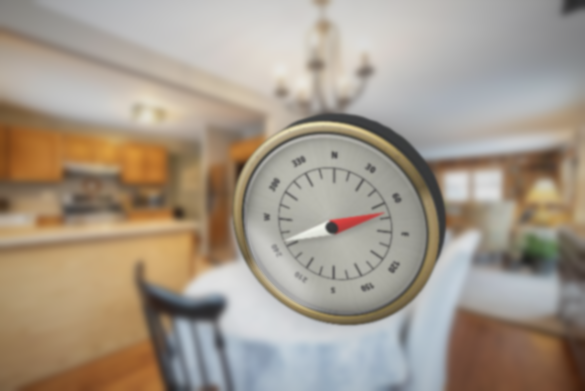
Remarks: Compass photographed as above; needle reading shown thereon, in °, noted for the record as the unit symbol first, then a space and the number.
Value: ° 67.5
